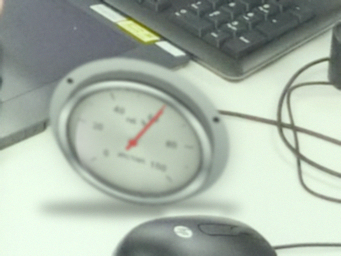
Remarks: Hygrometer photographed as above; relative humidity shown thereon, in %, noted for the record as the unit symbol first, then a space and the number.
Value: % 60
